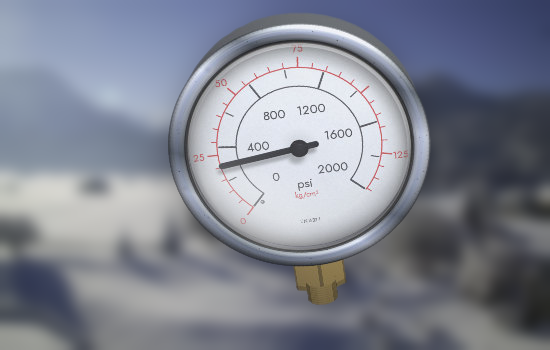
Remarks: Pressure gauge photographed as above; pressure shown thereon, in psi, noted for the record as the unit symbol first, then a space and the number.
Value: psi 300
